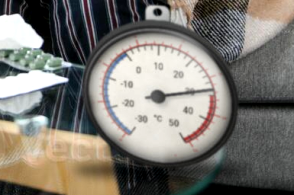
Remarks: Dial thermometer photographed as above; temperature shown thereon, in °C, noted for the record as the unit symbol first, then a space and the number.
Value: °C 30
